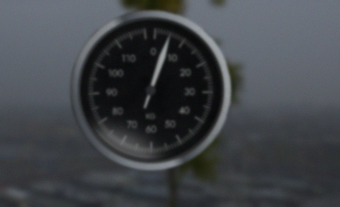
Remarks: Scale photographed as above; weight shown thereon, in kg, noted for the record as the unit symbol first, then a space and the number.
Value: kg 5
